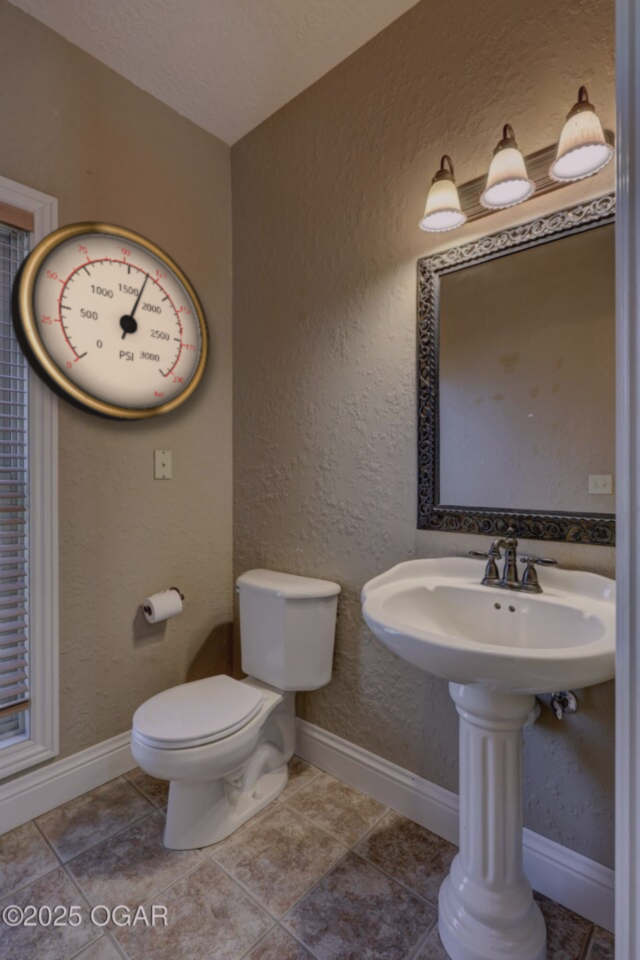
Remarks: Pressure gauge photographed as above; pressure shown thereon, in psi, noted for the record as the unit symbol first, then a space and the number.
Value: psi 1700
